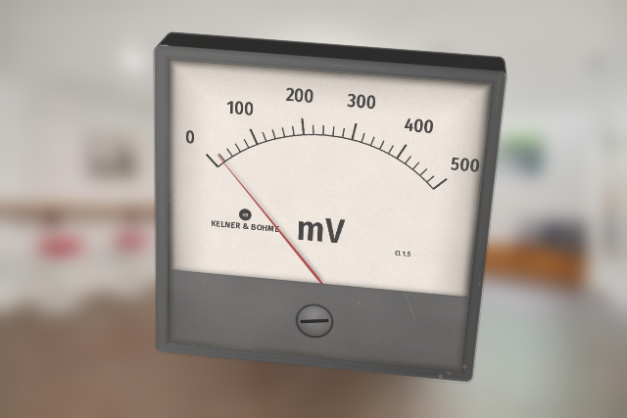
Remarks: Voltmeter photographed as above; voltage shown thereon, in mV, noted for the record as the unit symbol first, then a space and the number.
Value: mV 20
